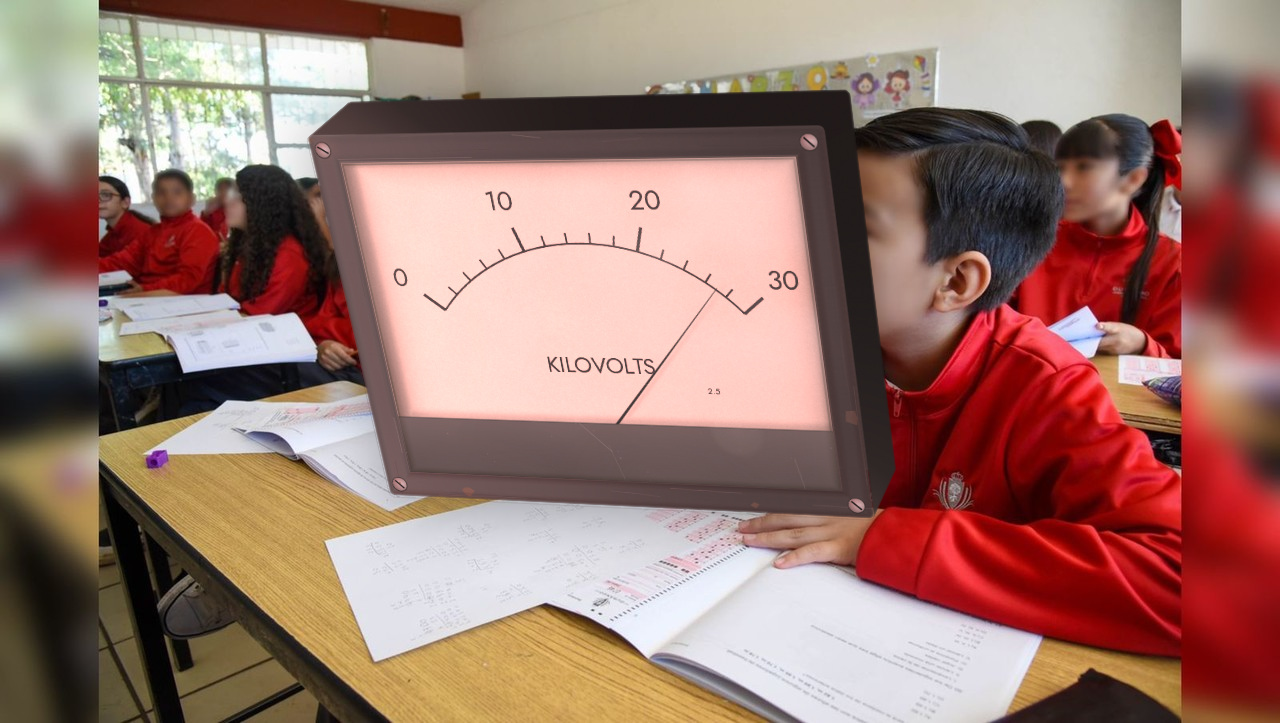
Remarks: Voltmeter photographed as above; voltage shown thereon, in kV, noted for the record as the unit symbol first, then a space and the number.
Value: kV 27
